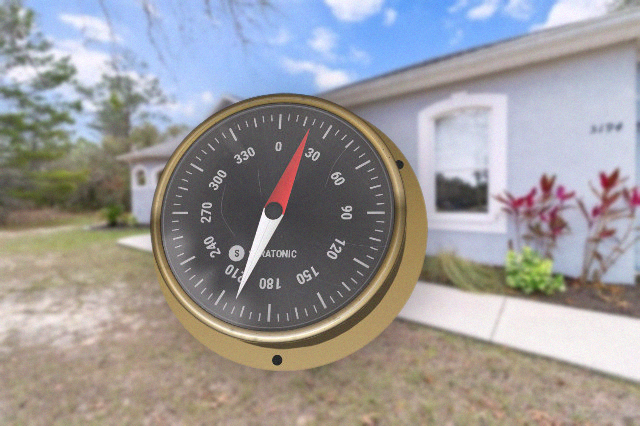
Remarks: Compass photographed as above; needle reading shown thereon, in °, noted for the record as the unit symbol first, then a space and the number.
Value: ° 20
